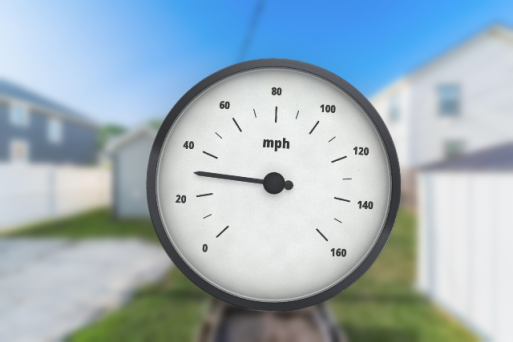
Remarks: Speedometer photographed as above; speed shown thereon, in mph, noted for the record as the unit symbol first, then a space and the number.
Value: mph 30
